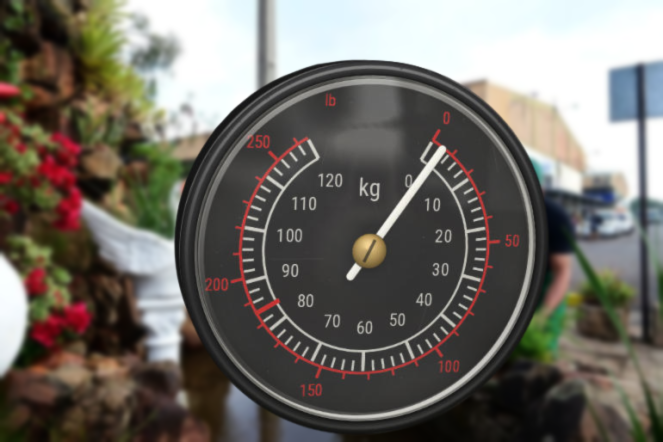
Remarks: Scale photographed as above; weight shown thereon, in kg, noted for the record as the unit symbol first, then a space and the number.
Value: kg 2
